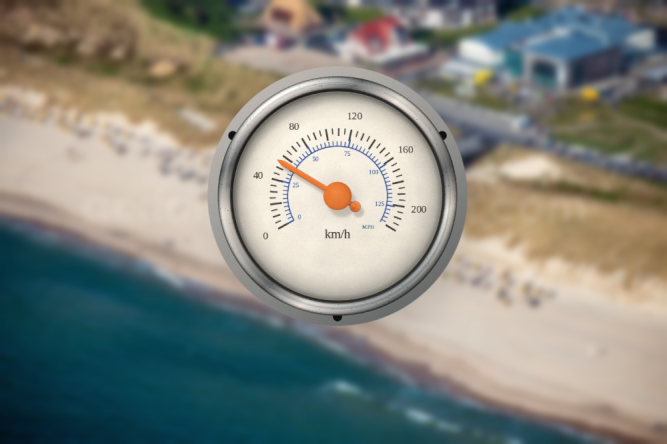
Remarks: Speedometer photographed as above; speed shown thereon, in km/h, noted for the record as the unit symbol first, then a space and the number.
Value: km/h 55
